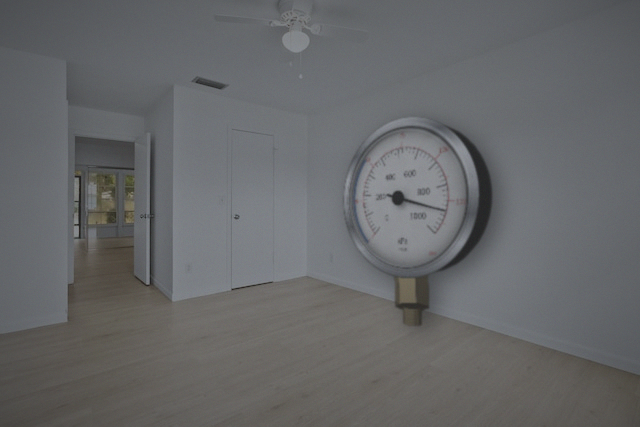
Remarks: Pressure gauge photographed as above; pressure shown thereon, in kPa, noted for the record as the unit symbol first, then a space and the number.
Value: kPa 900
